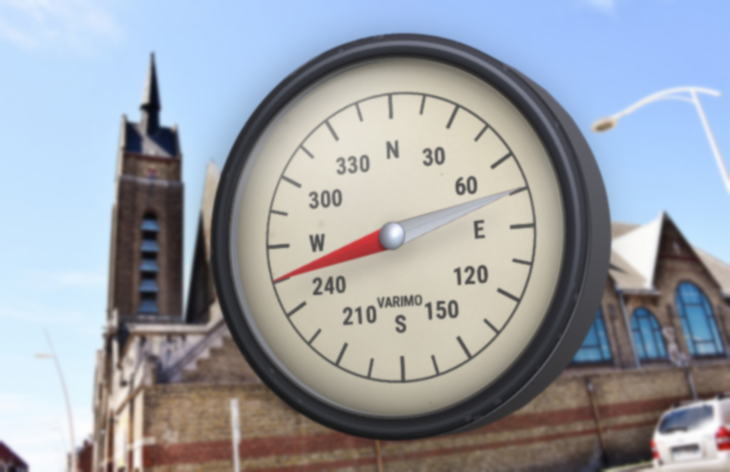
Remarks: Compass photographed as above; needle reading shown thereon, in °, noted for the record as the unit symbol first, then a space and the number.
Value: ° 255
